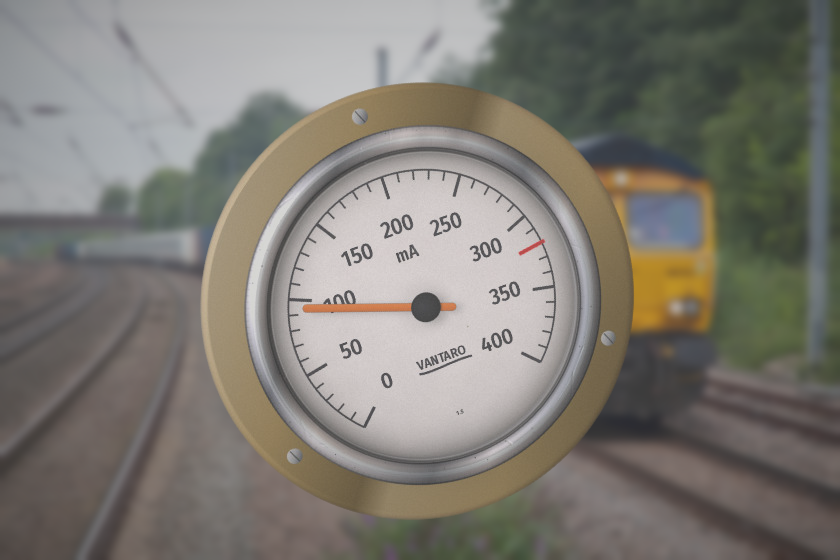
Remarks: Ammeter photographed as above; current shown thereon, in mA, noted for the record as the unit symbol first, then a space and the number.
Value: mA 95
